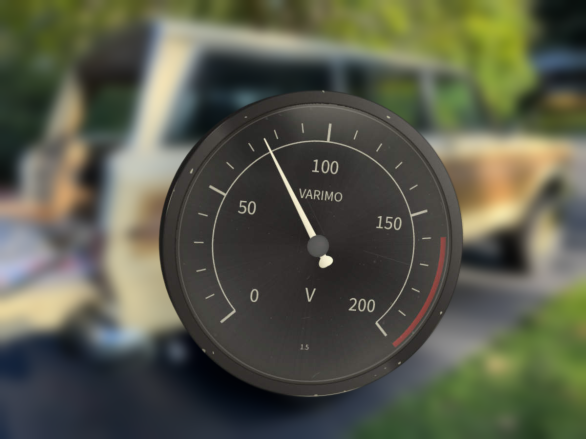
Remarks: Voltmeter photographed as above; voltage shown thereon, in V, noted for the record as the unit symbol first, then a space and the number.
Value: V 75
